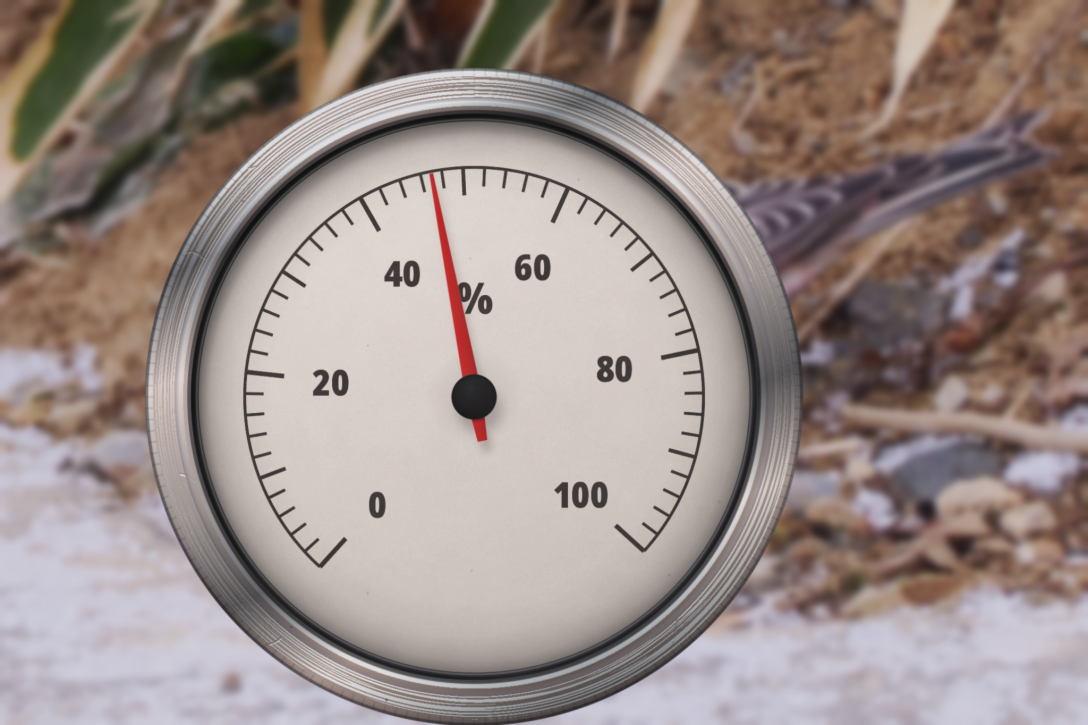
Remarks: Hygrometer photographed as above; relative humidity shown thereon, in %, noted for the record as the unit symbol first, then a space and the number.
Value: % 47
